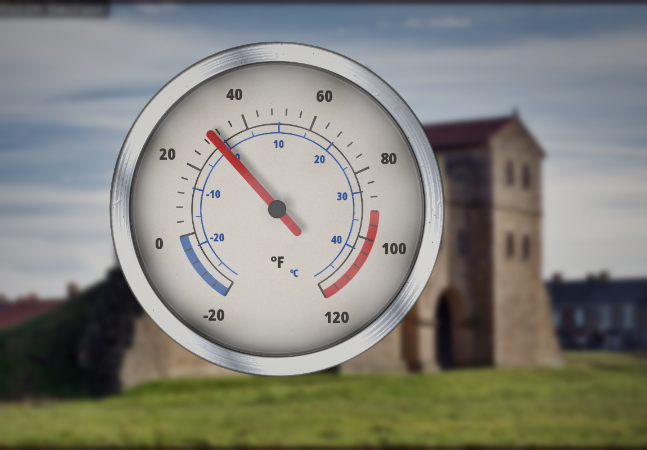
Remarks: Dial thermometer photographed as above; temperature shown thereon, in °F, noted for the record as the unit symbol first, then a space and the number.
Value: °F 30
